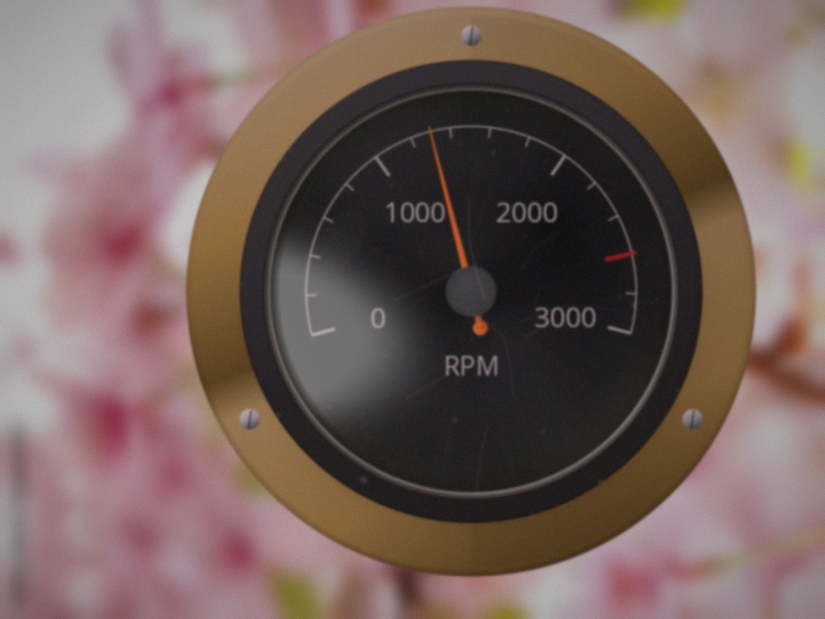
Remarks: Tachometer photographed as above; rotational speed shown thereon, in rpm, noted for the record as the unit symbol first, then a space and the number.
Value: rpm 1300
